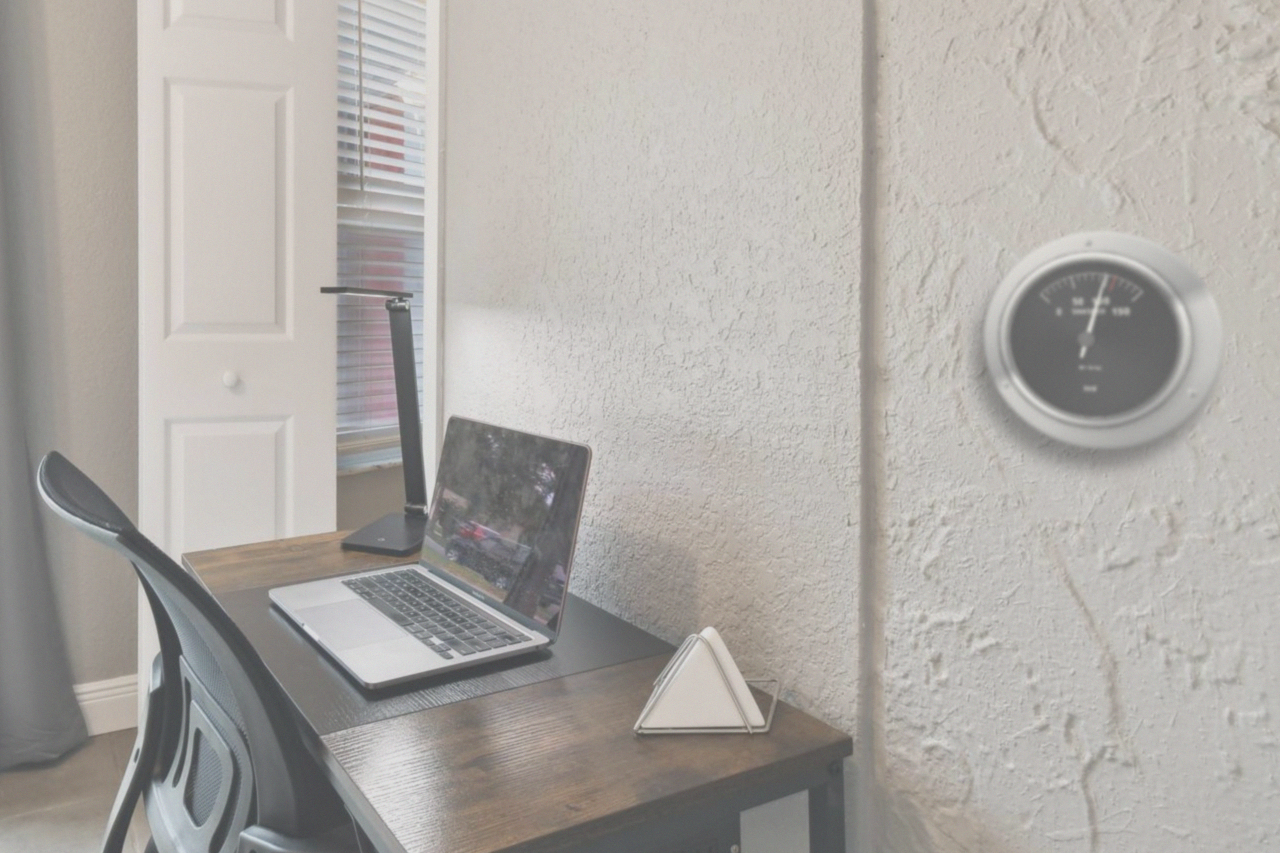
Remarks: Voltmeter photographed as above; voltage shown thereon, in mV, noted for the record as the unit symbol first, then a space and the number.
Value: mV 100
